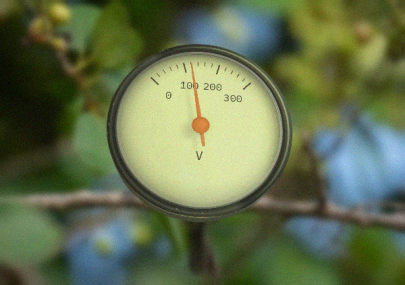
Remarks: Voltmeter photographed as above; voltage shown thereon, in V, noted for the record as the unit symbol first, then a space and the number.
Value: V 120
